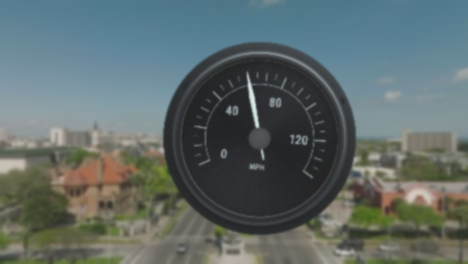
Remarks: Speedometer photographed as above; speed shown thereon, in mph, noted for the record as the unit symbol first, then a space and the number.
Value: mph 60
